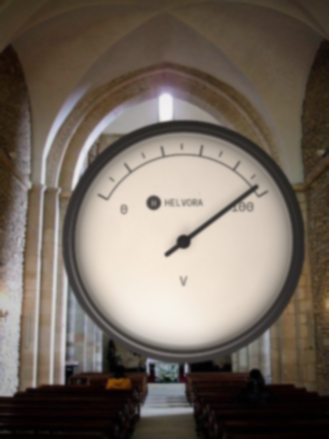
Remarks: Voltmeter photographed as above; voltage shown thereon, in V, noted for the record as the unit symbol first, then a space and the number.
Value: V 95
